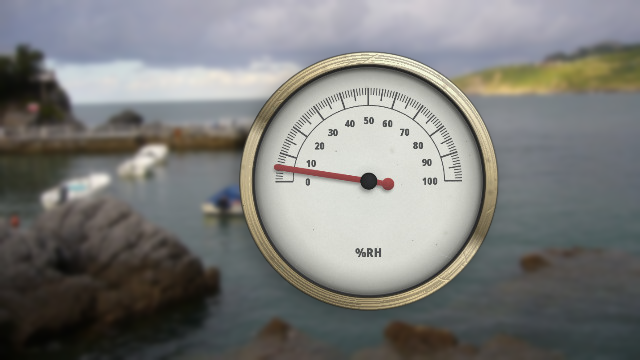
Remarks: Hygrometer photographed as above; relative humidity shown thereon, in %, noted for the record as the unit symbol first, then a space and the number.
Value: % 5
